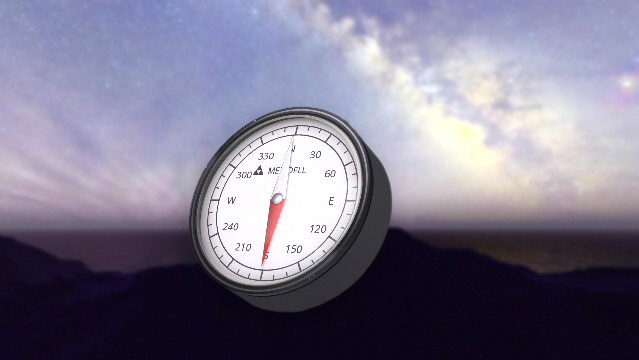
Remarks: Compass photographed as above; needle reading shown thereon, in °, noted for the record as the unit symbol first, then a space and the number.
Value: ° 180
